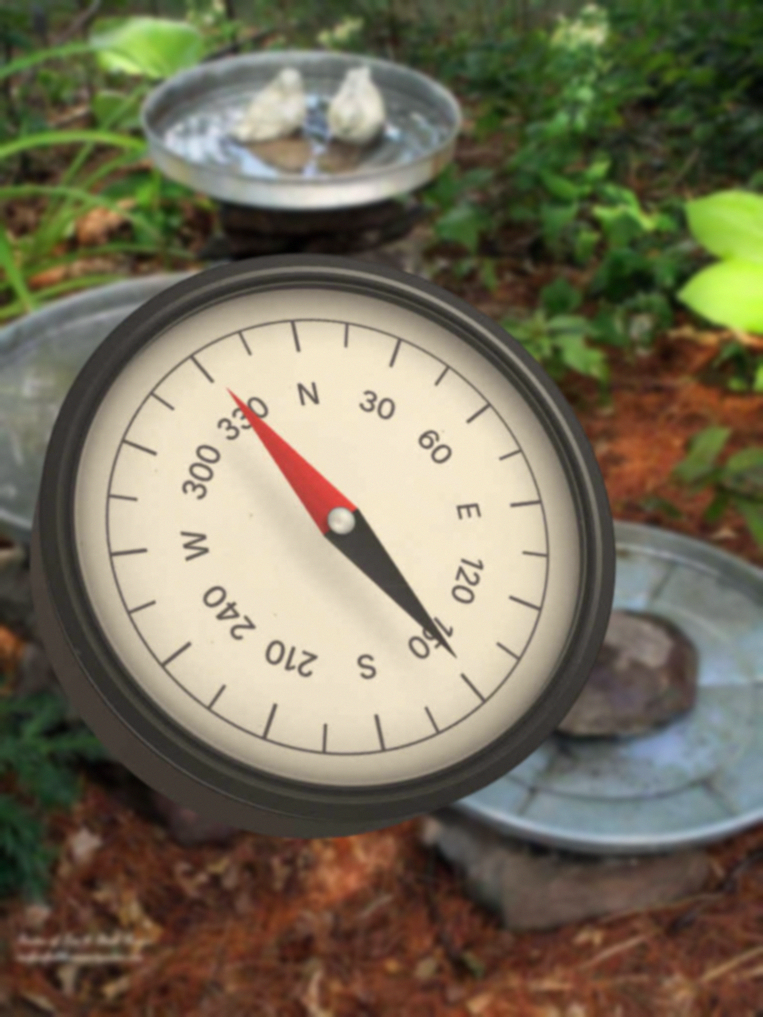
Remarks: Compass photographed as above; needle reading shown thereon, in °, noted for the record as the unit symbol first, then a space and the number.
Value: ° 330
